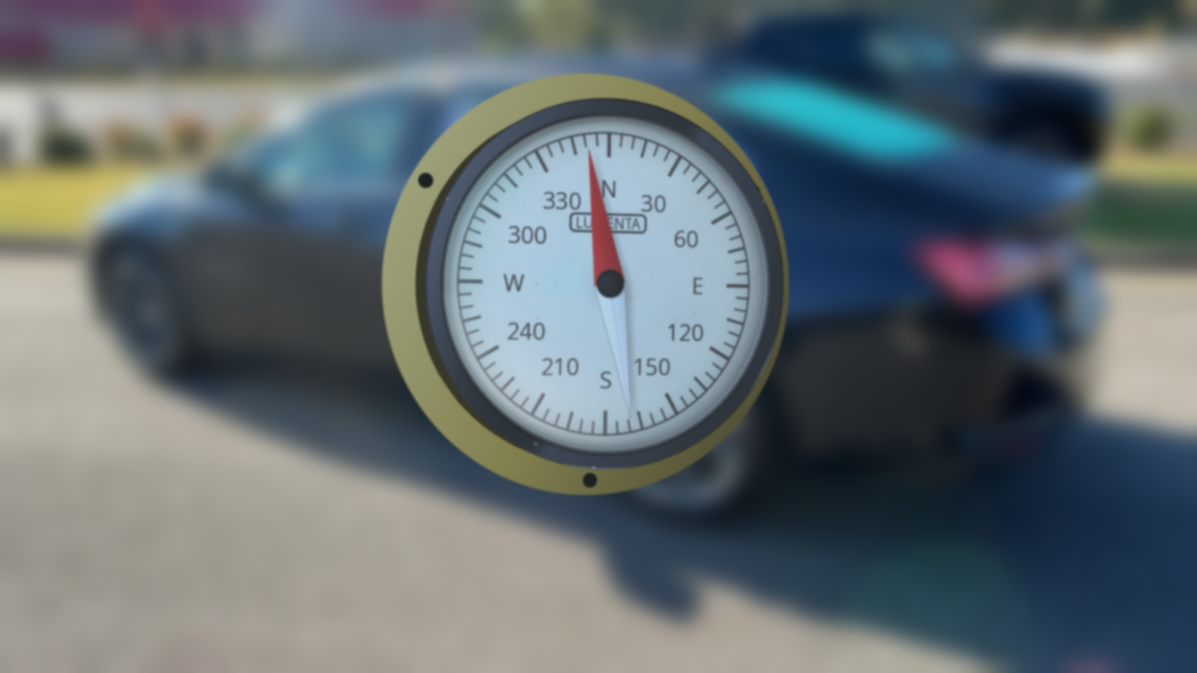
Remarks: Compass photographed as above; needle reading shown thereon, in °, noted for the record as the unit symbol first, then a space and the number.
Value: ° 350
